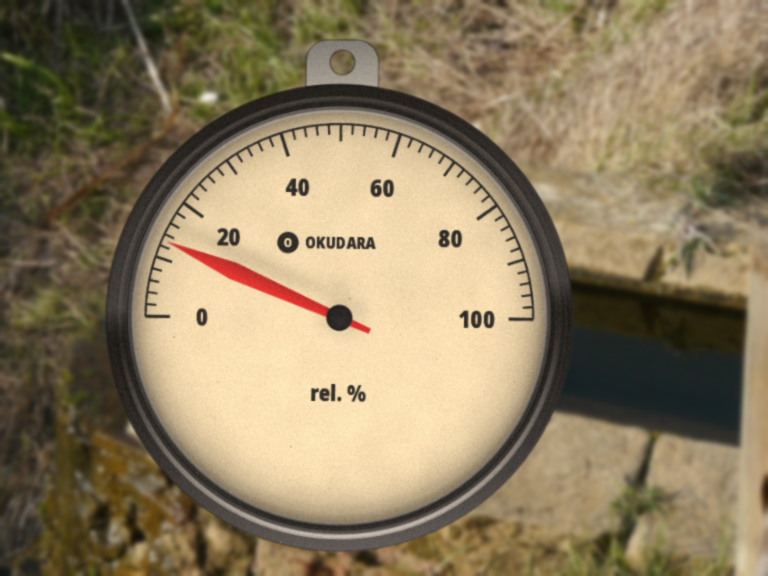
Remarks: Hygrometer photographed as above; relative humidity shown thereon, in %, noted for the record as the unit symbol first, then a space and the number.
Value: % 13
